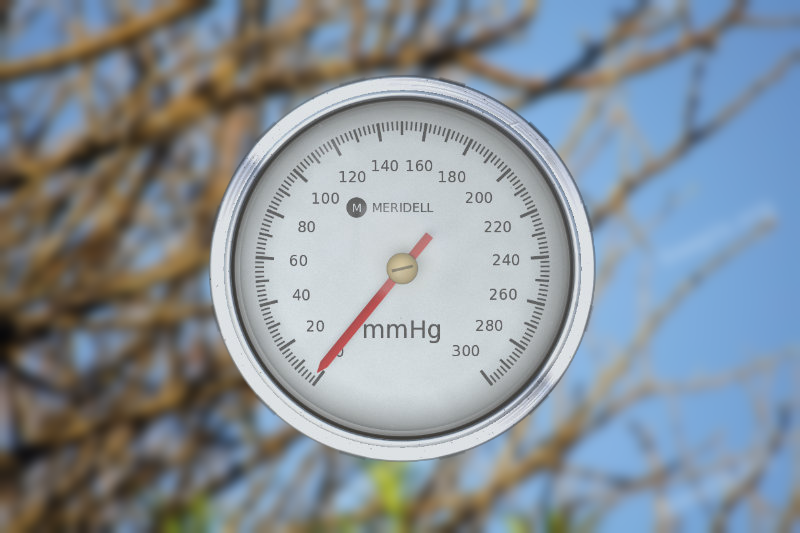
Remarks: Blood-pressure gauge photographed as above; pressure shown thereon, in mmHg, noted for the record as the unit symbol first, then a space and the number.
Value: mmHg 2
